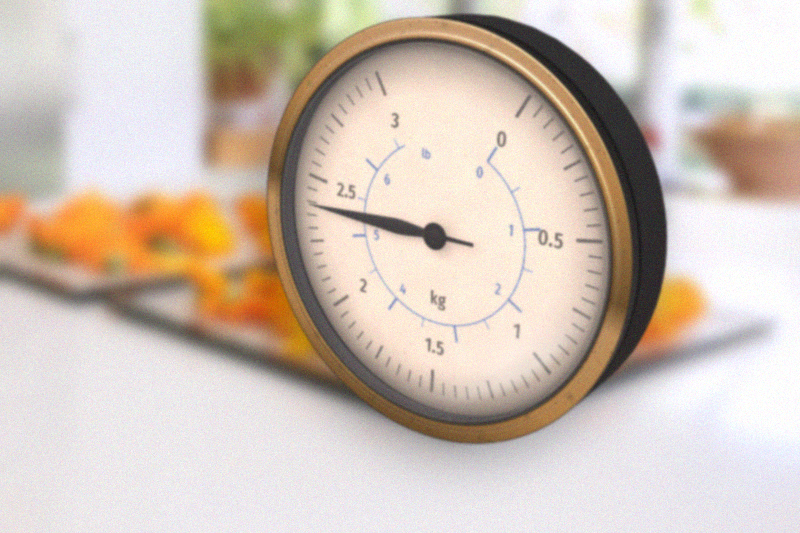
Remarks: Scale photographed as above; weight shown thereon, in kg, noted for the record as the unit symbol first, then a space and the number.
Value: kg 2.4
